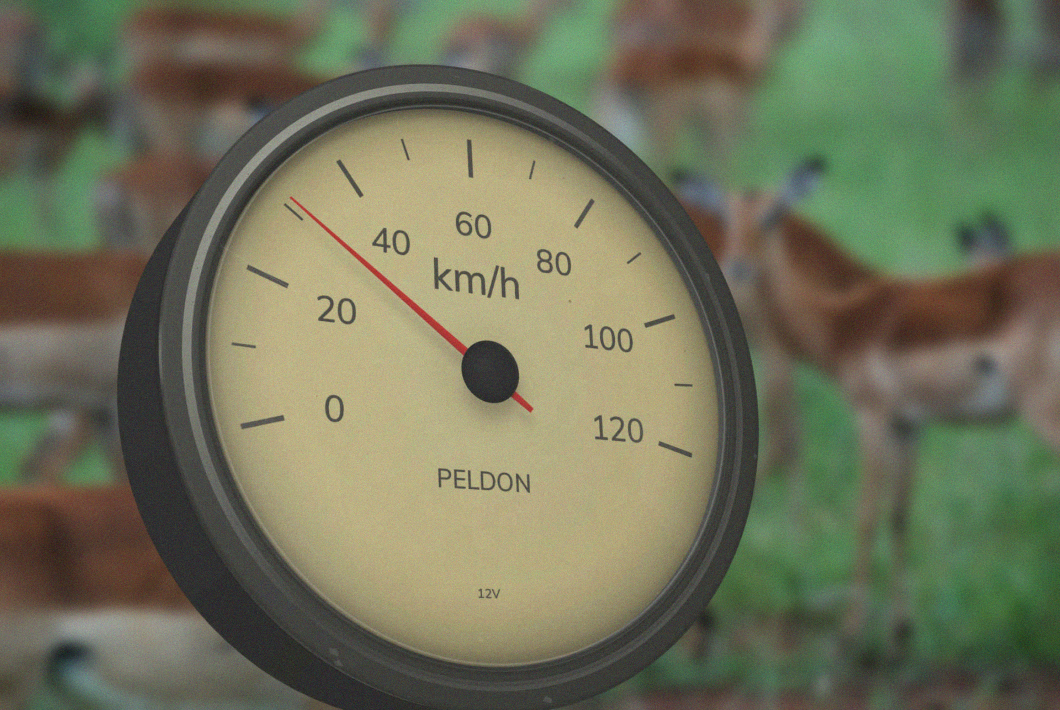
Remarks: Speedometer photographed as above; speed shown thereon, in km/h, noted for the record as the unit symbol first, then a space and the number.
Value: km/h 30
